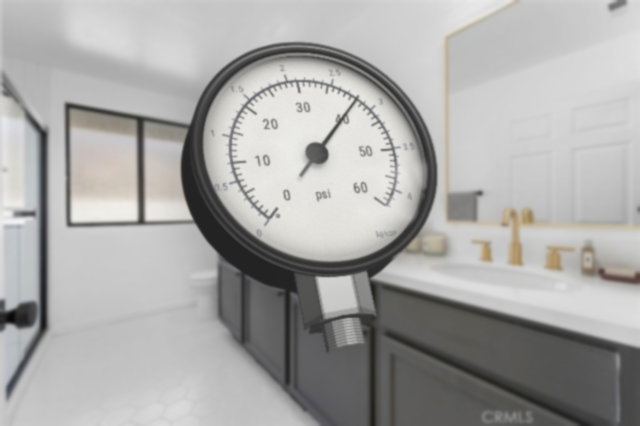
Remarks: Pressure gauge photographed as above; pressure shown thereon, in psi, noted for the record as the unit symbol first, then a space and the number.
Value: psi 40
